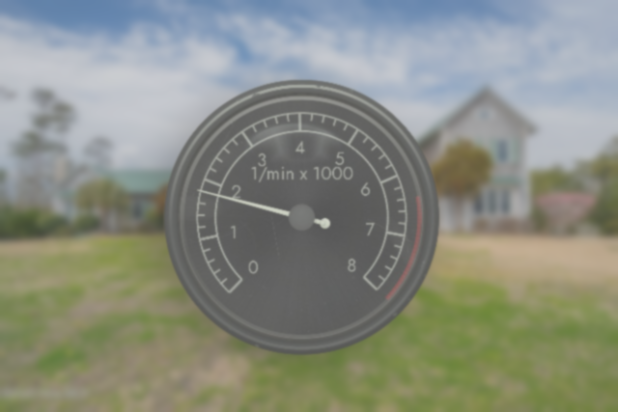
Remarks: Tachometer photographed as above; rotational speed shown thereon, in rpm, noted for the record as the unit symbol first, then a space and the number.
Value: rpm 1800
